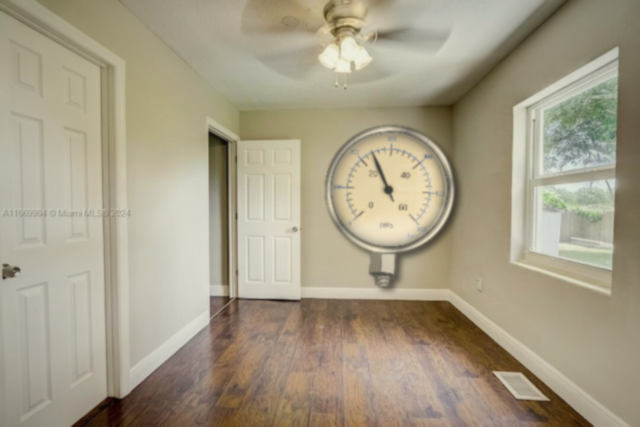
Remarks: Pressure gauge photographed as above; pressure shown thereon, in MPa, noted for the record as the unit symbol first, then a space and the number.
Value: MPa 24
